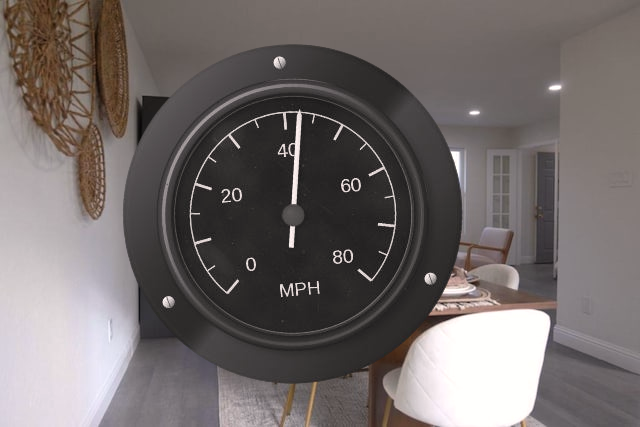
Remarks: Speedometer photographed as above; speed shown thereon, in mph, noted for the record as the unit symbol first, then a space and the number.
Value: mph 42.5
